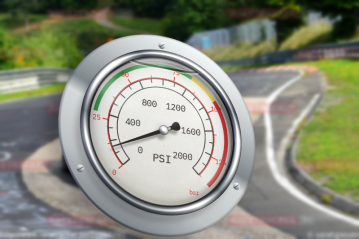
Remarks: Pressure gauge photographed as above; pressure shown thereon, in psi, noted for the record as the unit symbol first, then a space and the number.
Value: psi 150
